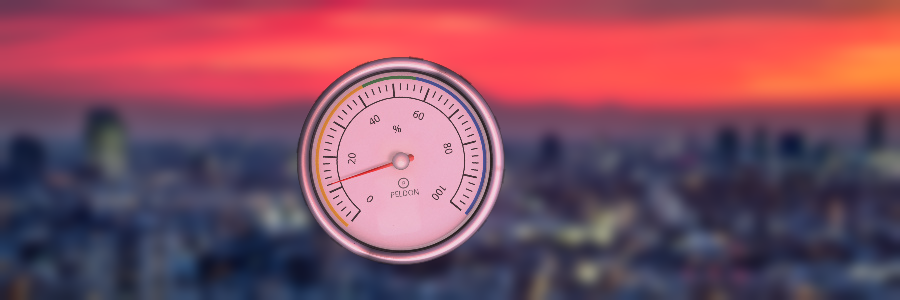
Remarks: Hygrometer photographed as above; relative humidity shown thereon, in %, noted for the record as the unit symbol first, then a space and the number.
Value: % 12
